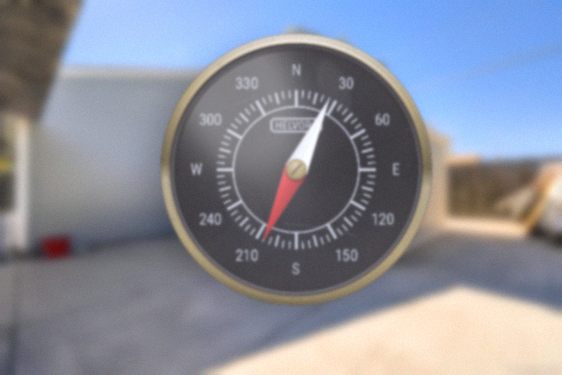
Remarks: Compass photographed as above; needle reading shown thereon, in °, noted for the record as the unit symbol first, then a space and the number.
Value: ° 205
